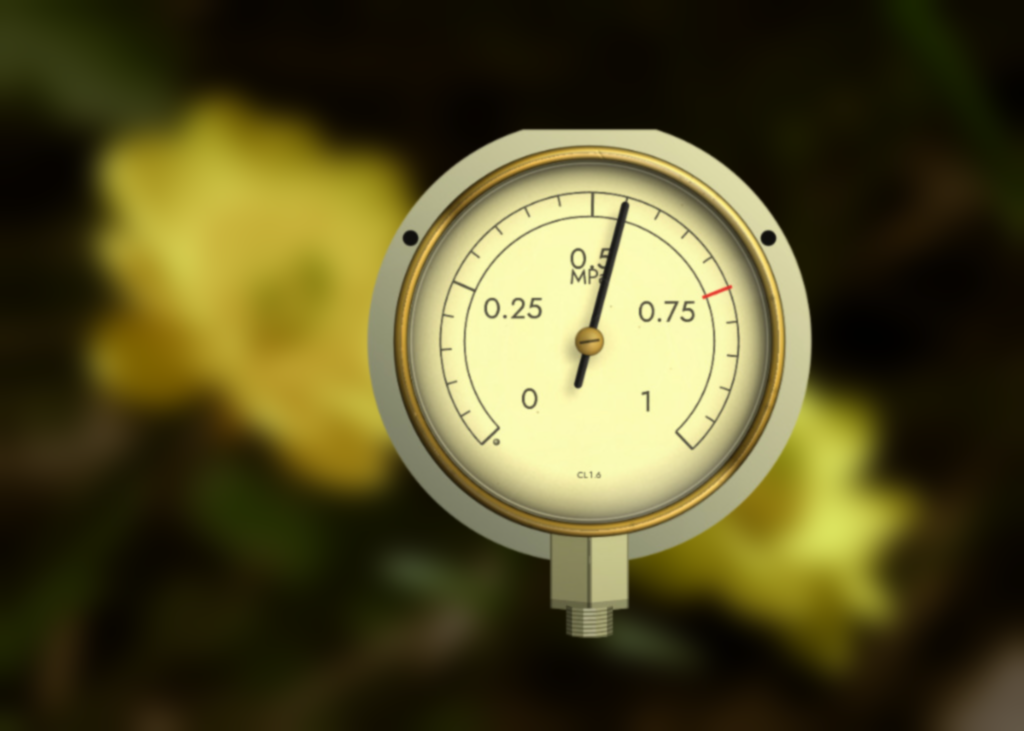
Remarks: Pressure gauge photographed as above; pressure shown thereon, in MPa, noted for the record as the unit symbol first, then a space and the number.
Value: MPa 0.55
